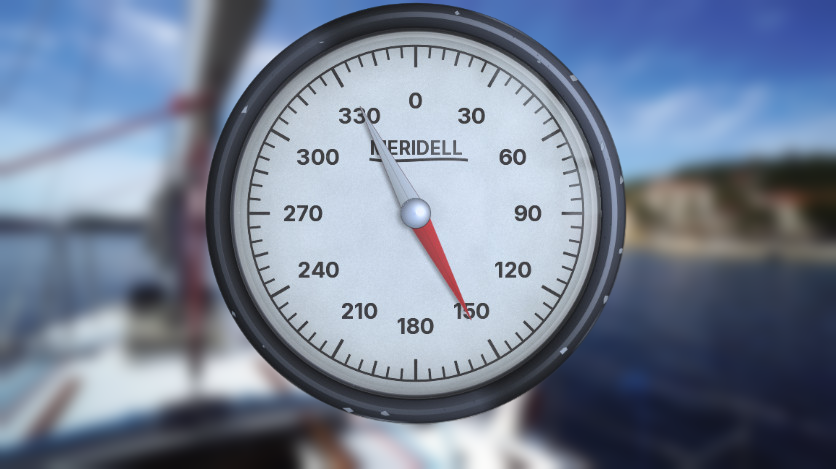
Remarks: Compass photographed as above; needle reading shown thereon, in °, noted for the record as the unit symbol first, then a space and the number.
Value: ° 152.5
